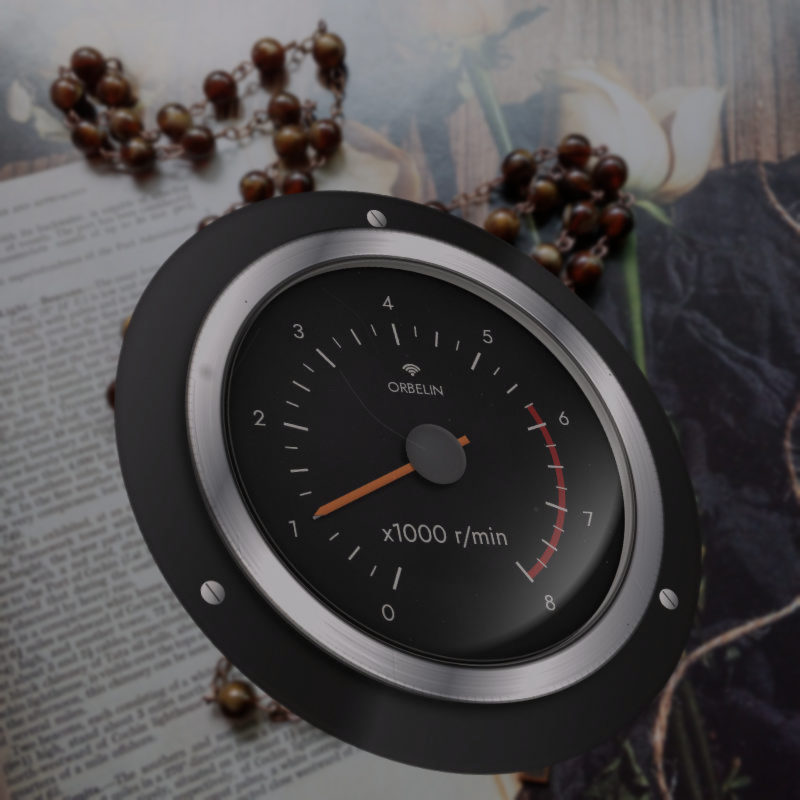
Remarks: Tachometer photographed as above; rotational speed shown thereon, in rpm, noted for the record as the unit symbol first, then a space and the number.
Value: rpm 1000
